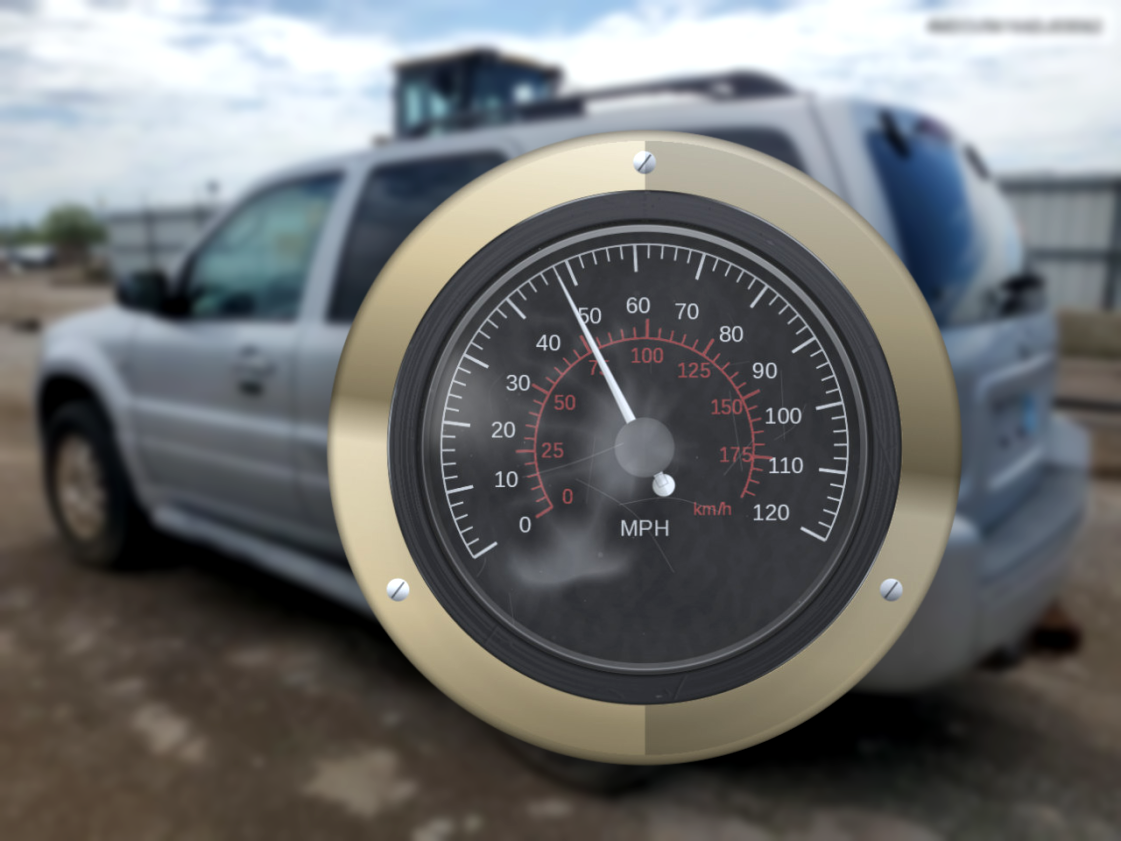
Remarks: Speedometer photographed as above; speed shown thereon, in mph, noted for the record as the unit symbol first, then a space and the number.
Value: mph 48
